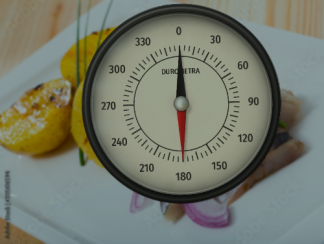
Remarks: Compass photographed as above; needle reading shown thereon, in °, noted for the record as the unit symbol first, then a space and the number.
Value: ° 180
